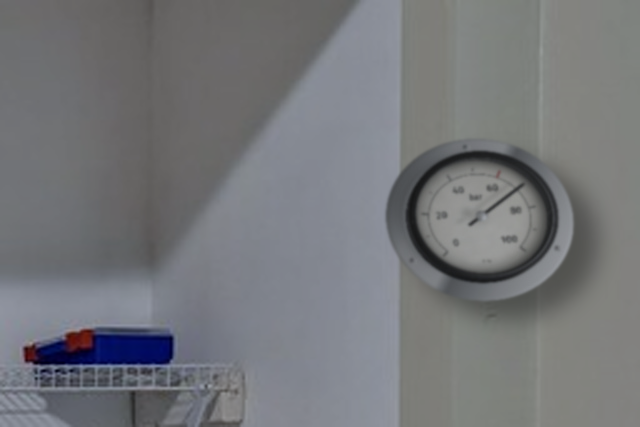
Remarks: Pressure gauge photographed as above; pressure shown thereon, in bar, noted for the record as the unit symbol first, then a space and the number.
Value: bar 70
